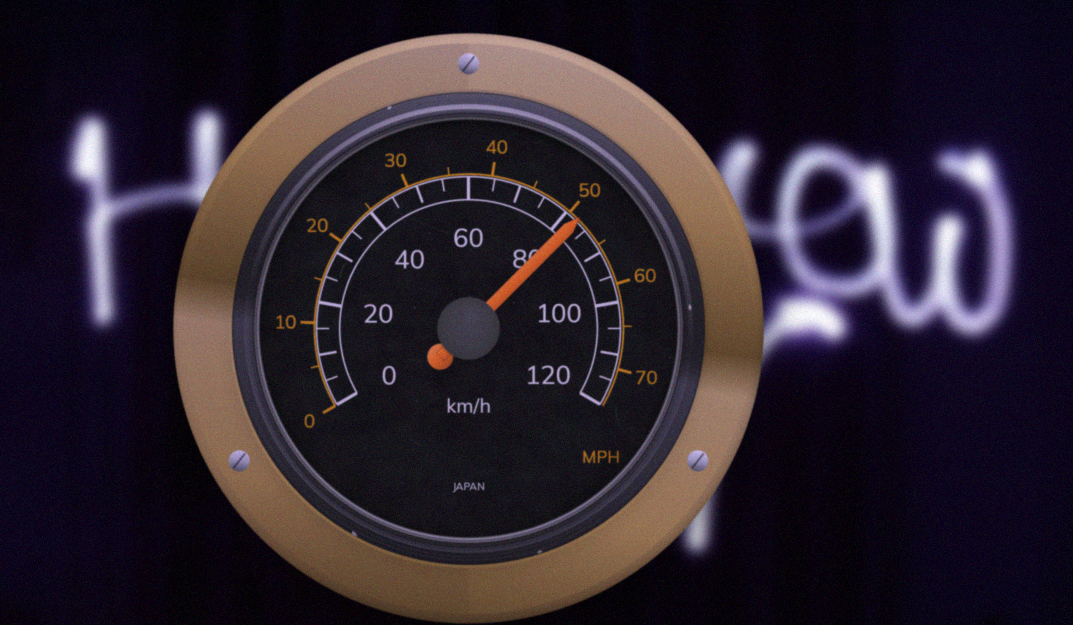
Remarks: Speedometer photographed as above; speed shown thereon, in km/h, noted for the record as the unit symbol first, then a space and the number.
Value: km/h 82.5
